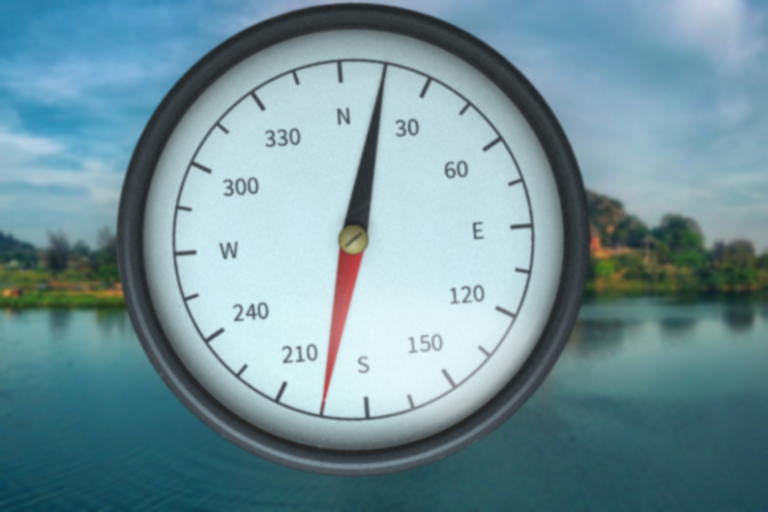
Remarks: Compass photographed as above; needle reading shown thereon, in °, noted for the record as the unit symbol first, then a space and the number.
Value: ° 195
